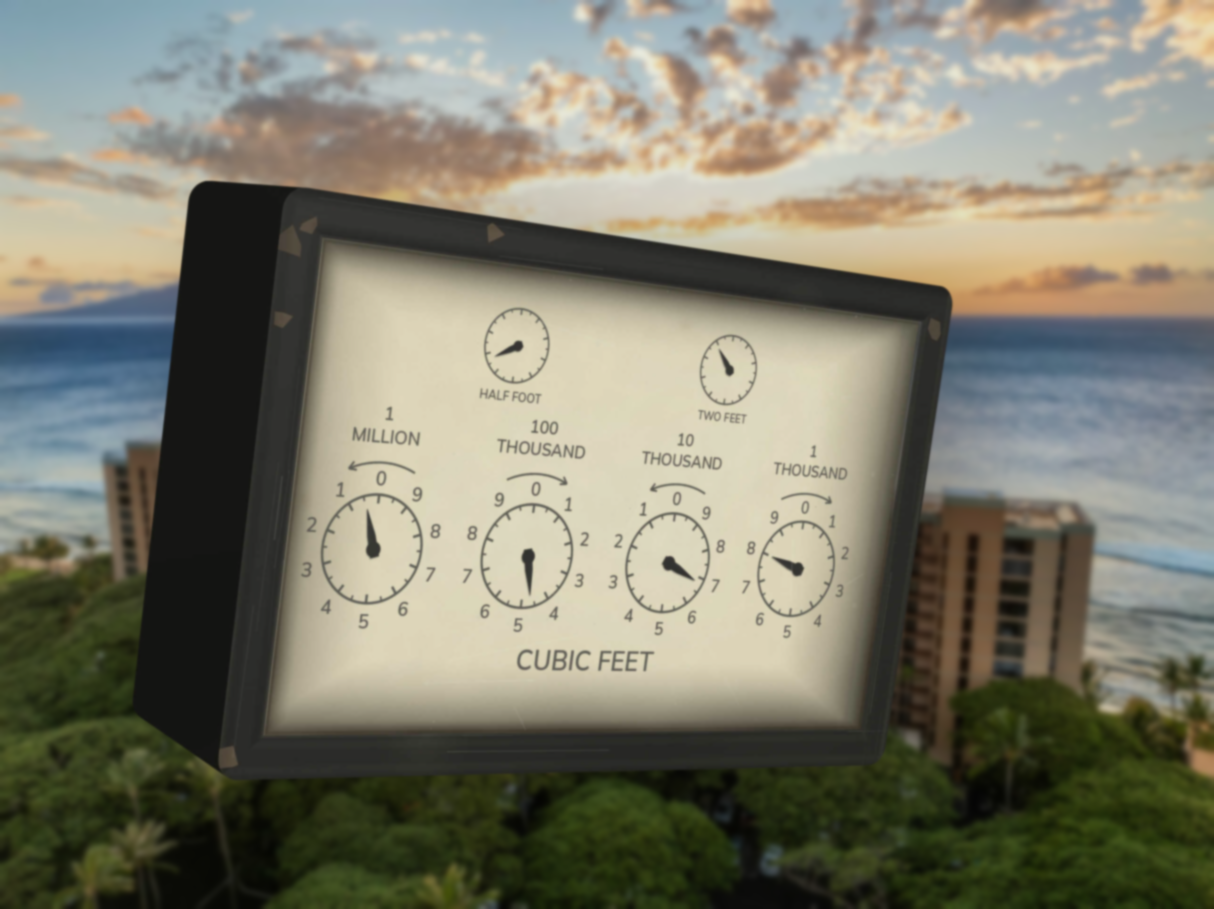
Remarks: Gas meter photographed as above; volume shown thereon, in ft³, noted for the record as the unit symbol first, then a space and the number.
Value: ft³ 46800
